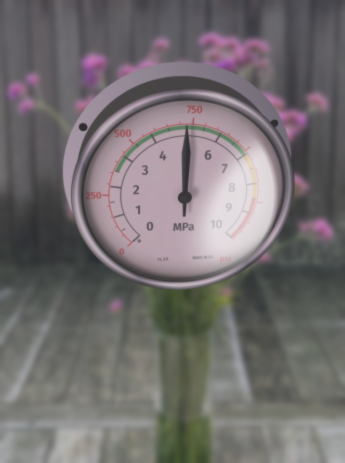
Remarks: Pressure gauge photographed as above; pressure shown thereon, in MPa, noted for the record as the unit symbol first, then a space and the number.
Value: MPa 5
